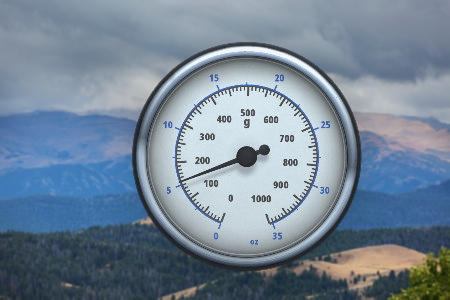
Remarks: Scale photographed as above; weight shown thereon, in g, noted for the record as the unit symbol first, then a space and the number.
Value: g 150
